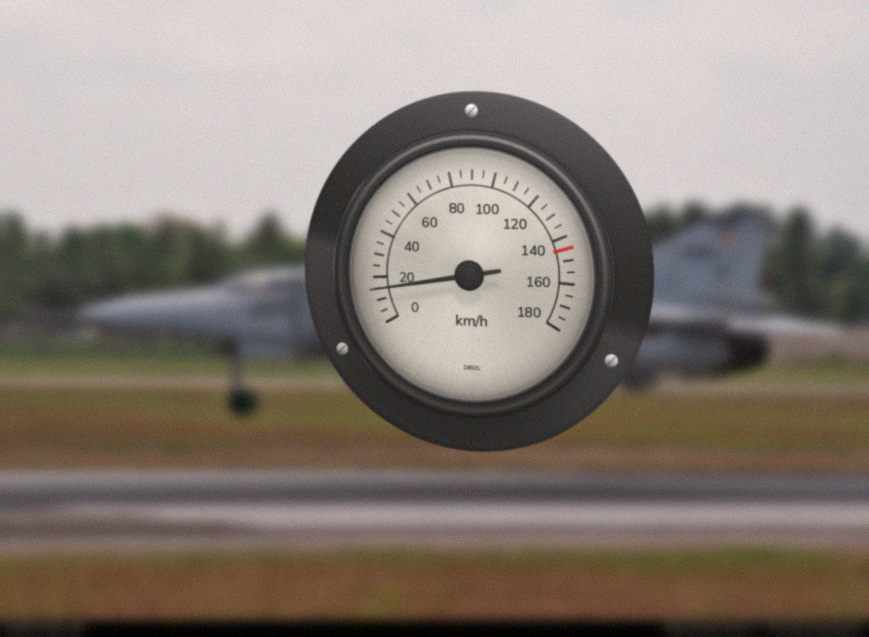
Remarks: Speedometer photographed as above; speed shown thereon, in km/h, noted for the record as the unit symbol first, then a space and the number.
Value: km/h 15
